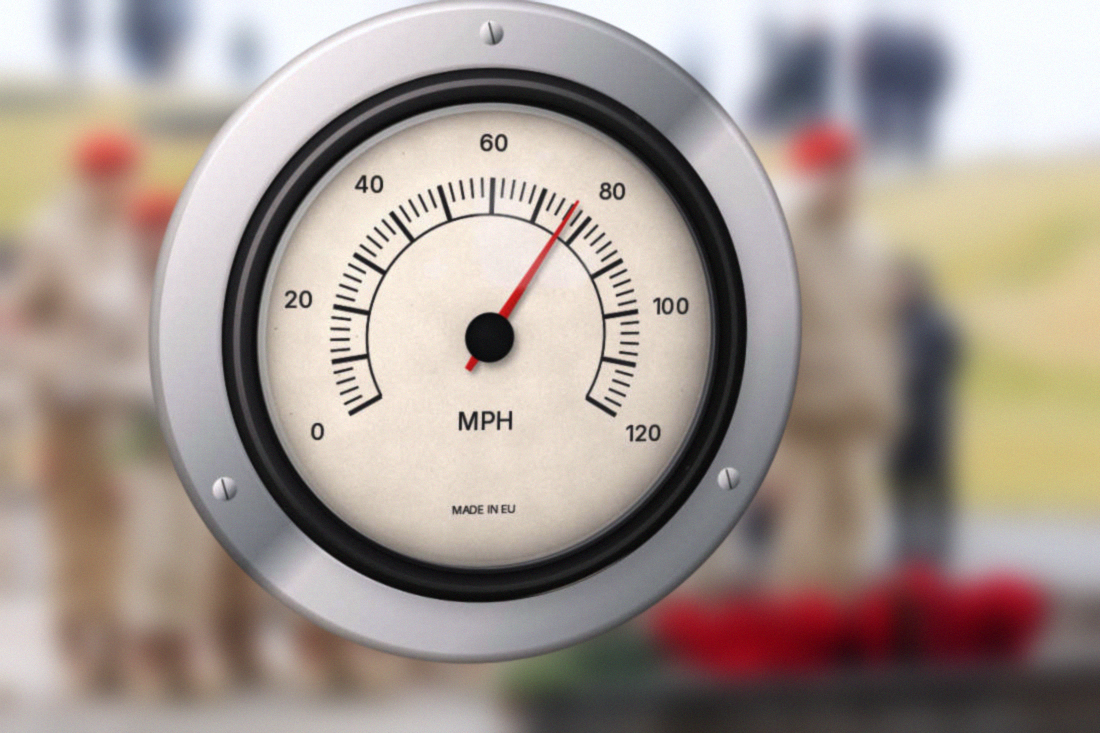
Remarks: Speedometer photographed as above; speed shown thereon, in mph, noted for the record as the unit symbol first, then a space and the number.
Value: mph 76
